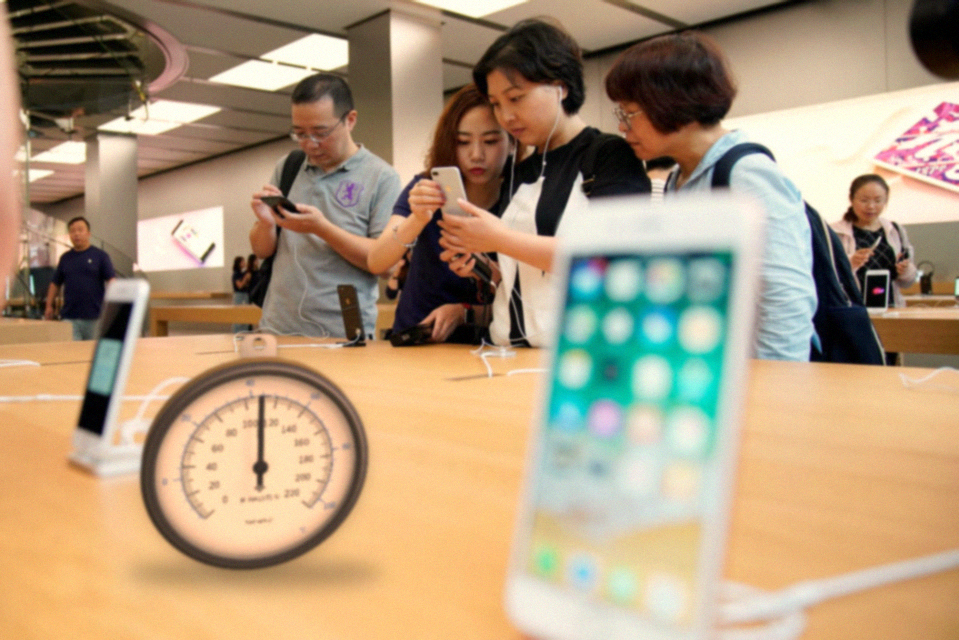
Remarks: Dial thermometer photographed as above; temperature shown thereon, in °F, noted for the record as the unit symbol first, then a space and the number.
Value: °F 110
